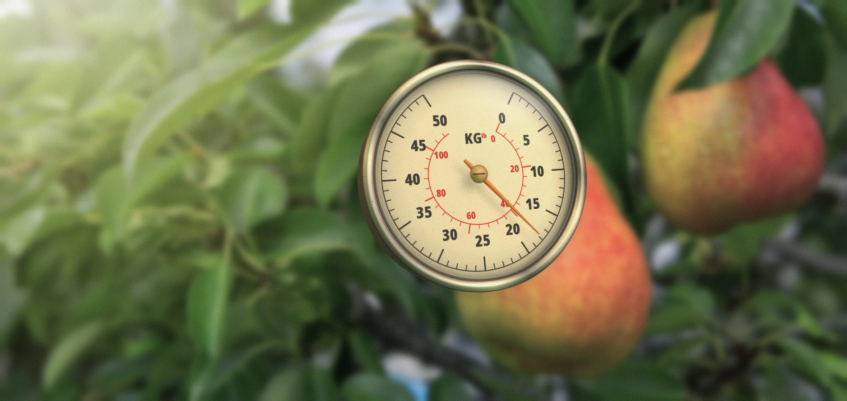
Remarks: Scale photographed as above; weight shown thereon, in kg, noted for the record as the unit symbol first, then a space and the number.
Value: kg 18
